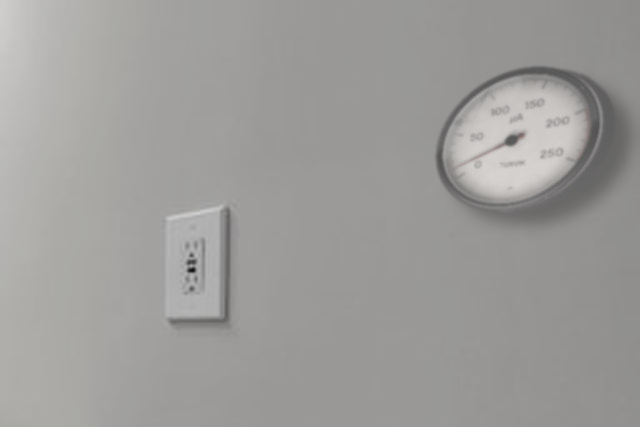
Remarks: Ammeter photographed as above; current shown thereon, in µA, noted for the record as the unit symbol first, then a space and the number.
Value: µA 10
